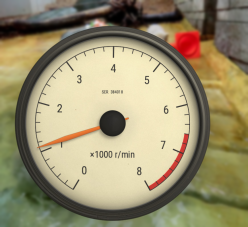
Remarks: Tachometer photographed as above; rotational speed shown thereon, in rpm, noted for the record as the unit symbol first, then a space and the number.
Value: rpm 1100
